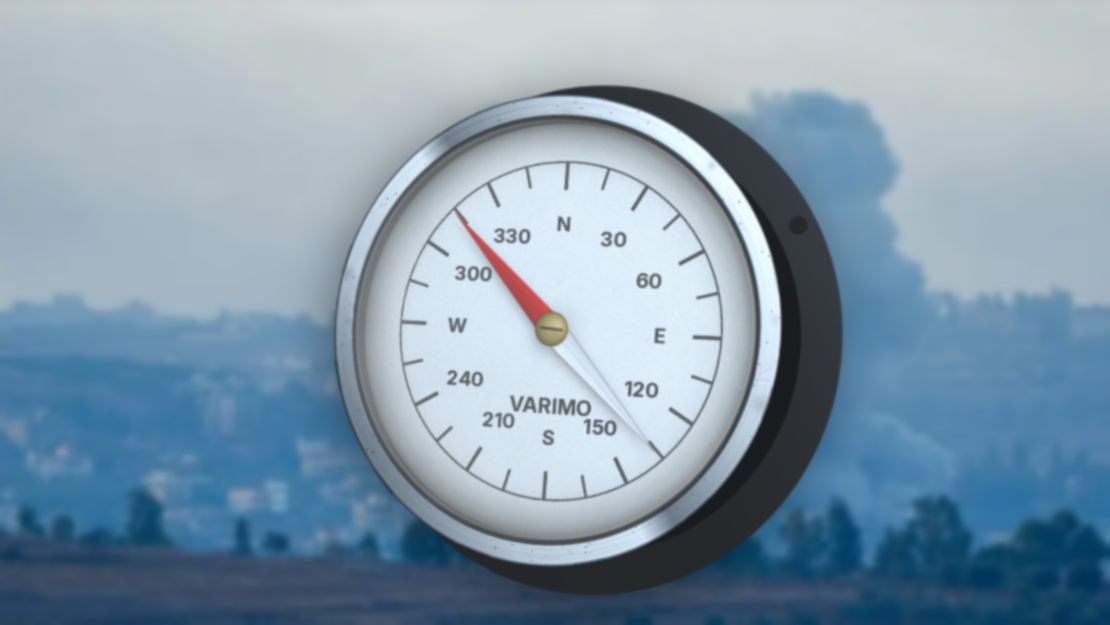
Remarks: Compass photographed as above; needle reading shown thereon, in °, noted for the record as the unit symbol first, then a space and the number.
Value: ° 315
